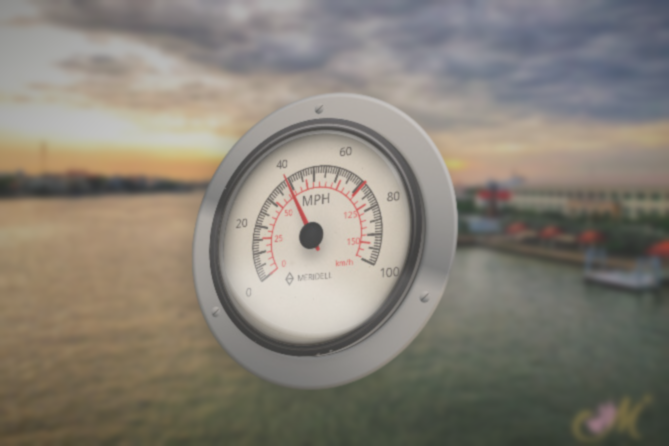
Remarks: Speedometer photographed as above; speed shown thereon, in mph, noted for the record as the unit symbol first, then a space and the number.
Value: mph 40
